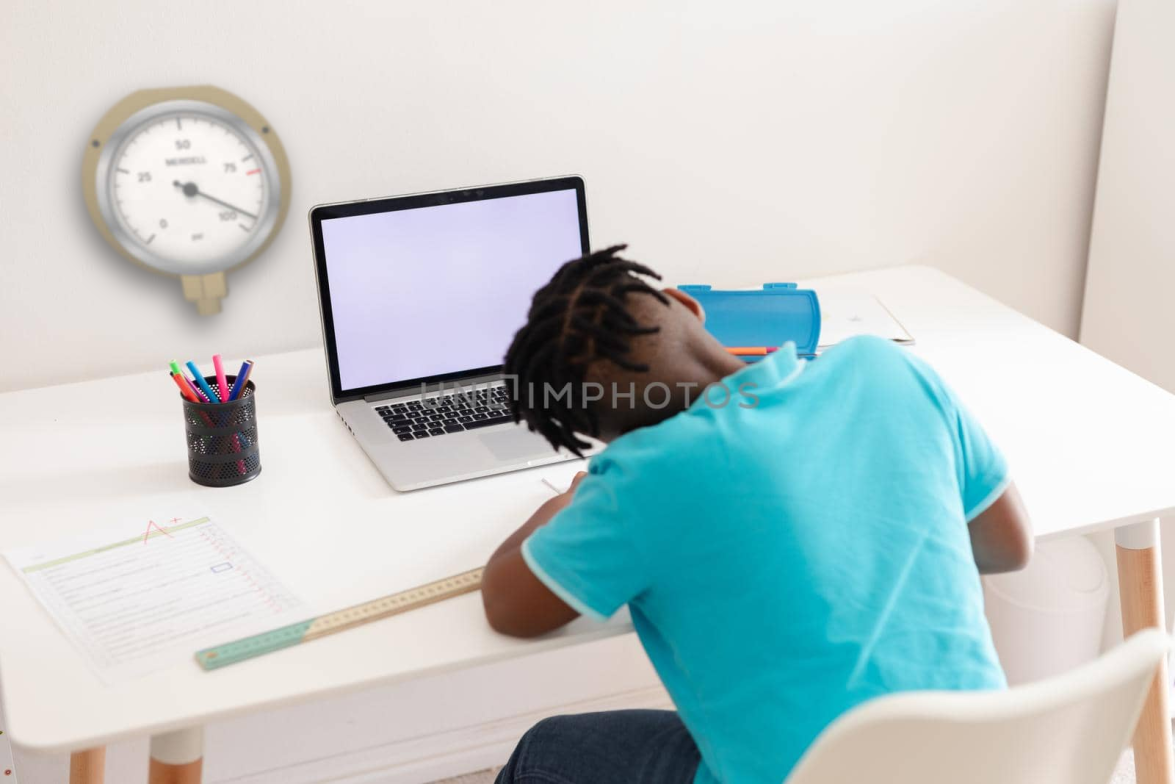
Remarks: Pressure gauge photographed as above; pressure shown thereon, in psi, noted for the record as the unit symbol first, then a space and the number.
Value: psi 95
